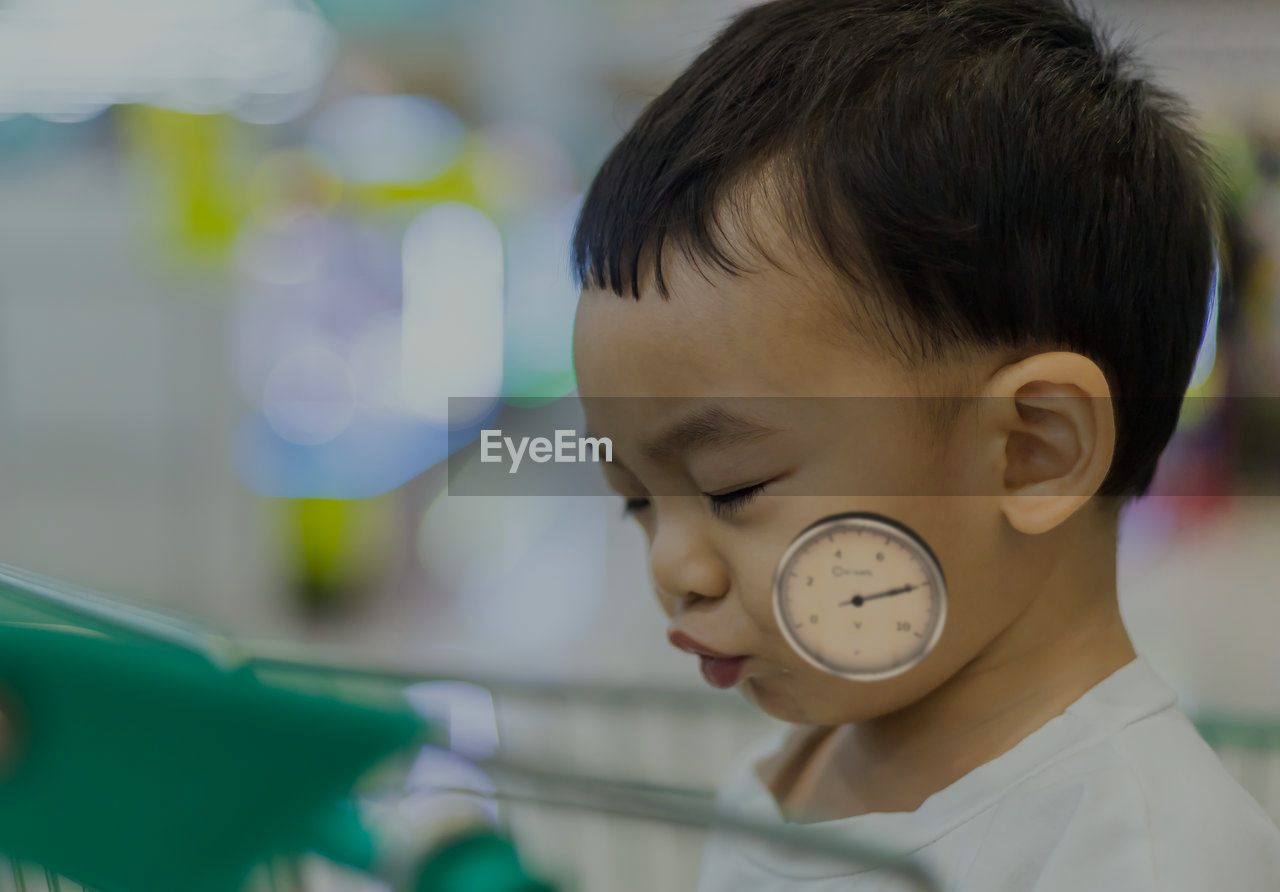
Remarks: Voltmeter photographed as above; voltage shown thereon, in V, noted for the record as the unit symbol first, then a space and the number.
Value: V 8
